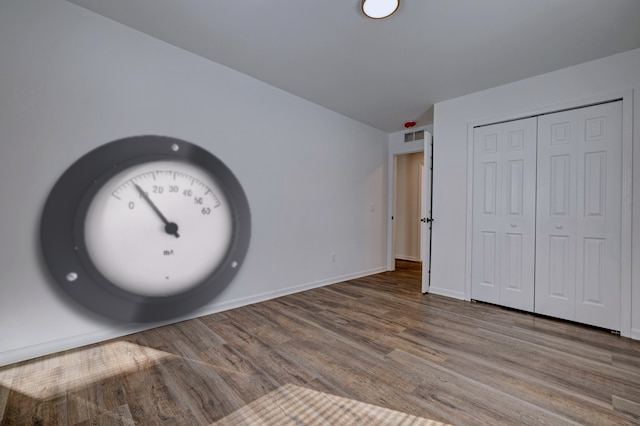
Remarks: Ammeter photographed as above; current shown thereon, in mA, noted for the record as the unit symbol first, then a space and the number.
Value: mA 10
